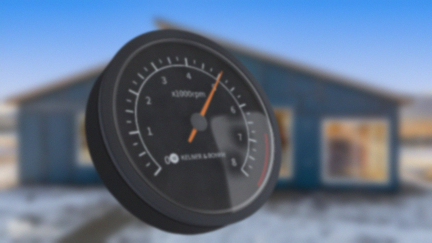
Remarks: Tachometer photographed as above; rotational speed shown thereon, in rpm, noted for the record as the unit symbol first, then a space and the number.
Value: rpm 5000
